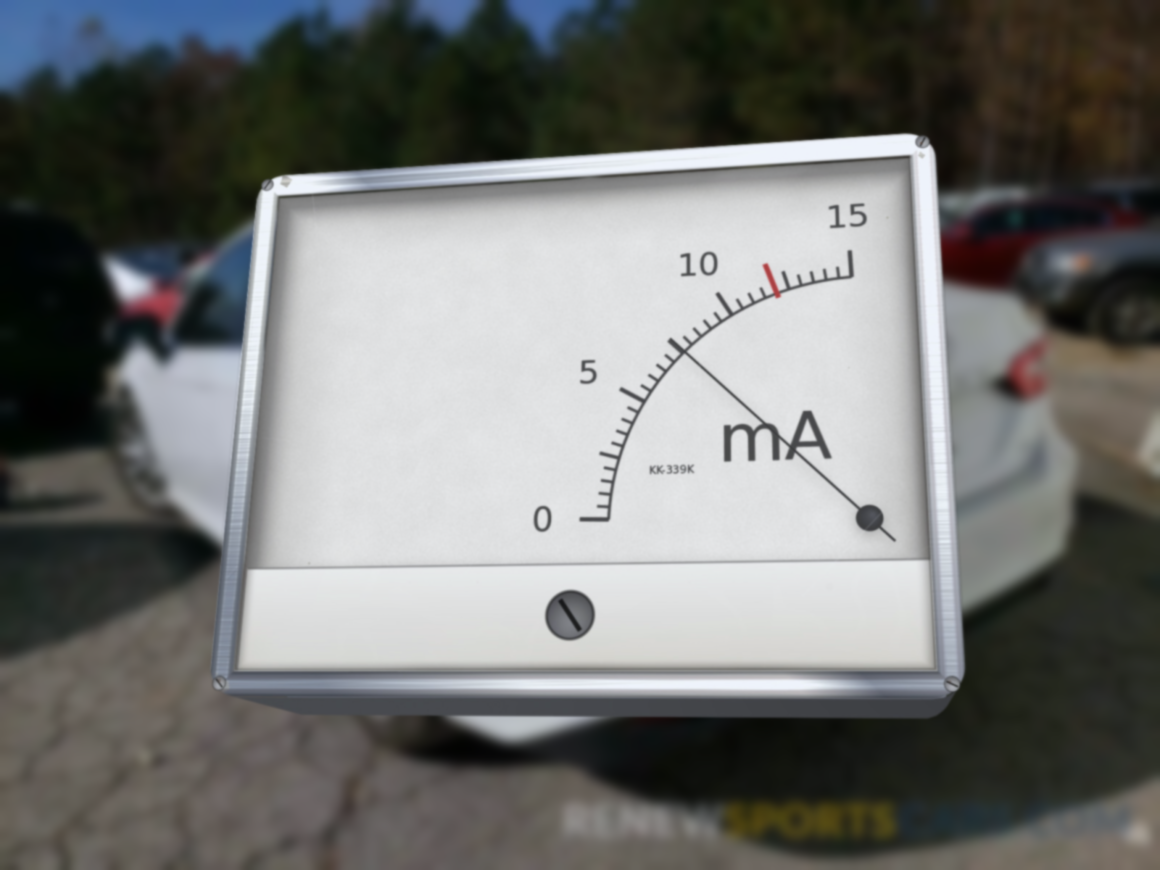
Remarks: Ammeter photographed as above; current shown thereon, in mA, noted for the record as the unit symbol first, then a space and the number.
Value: mA 7.5
